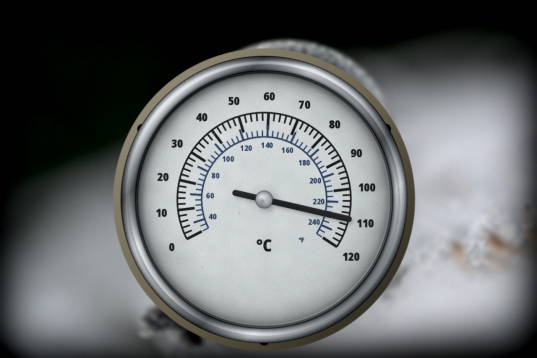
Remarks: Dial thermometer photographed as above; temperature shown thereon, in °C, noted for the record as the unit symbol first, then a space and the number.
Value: °C 110
